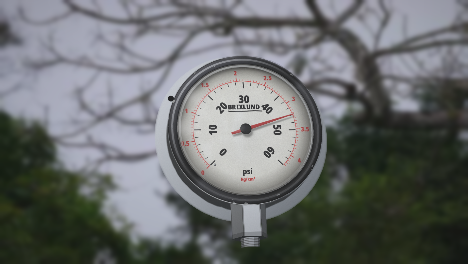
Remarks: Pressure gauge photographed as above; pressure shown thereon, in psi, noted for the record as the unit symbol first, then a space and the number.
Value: psi 46
